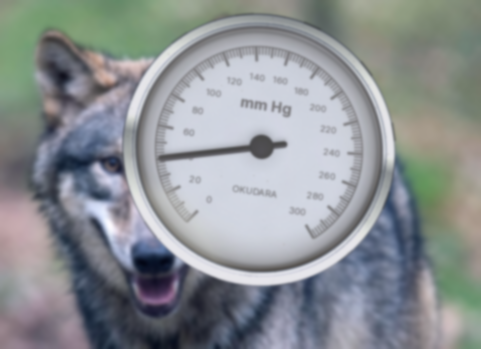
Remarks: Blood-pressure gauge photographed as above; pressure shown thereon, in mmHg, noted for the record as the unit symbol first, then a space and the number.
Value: mmHg 40
